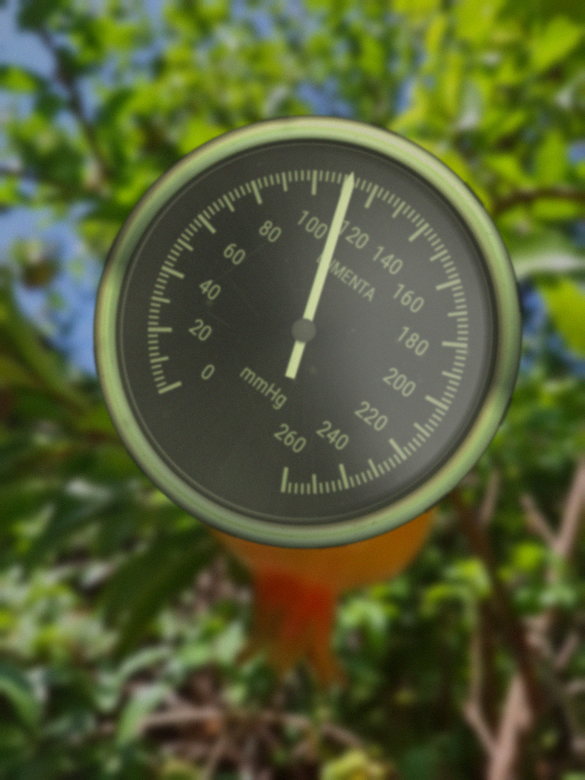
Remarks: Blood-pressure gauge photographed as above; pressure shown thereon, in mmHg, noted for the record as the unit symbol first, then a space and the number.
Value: mmHg 112
